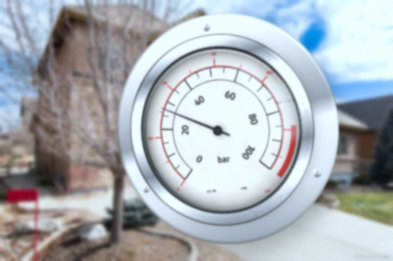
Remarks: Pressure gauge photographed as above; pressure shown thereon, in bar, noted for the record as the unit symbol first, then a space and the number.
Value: bar 27.5
